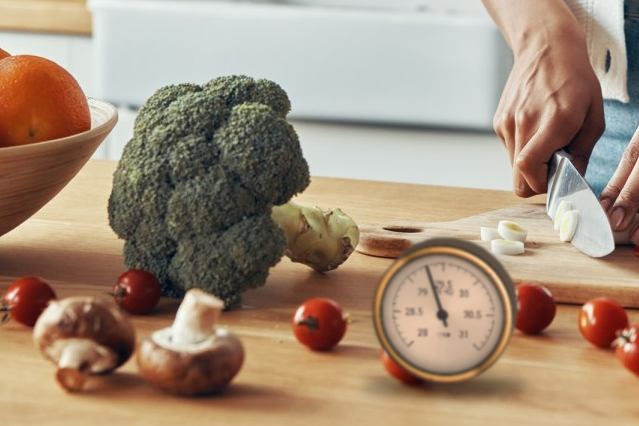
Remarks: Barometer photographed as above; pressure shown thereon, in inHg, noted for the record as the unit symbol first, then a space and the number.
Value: inHg 29.3
